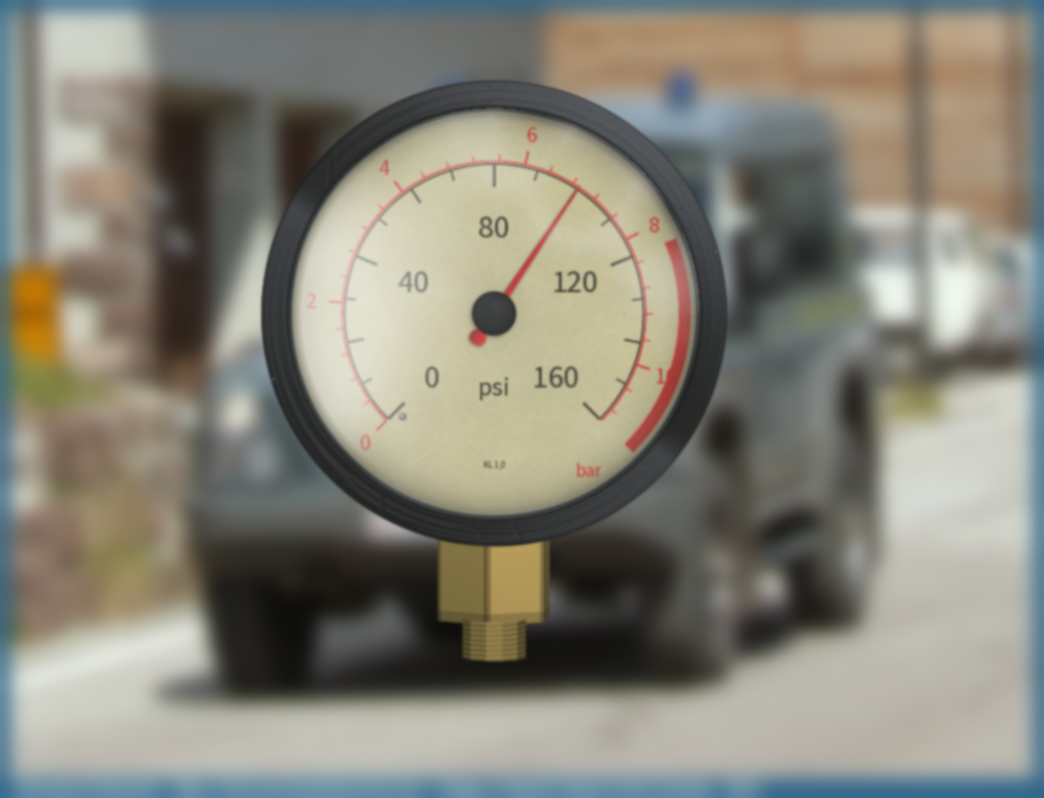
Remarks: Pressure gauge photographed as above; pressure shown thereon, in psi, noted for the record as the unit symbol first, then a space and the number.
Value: psi 100
